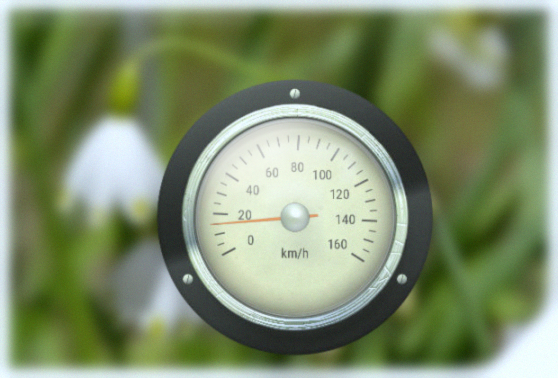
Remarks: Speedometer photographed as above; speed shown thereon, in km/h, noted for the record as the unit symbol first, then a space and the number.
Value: km/h 15
